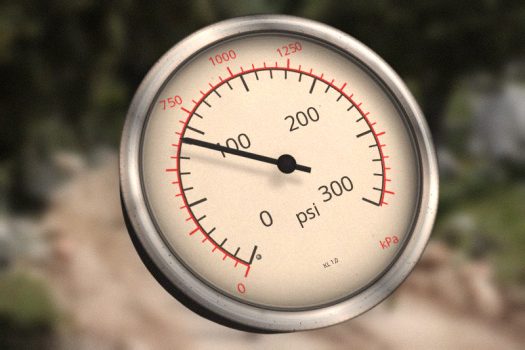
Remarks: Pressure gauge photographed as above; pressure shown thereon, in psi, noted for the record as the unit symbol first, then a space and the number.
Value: psi 90
